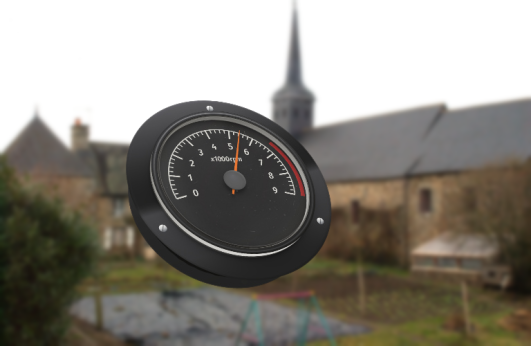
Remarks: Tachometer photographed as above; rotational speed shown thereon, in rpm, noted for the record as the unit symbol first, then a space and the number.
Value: rpm 5400
